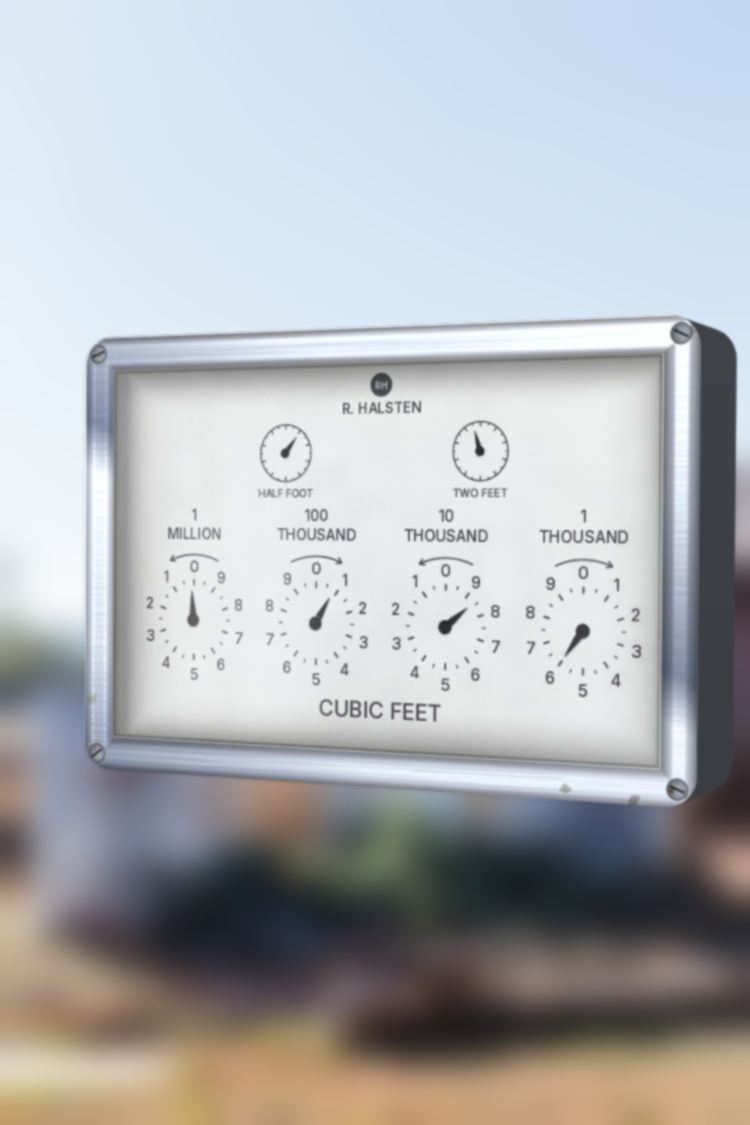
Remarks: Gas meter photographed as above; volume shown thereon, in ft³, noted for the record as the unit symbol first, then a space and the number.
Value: ft³ 8600
